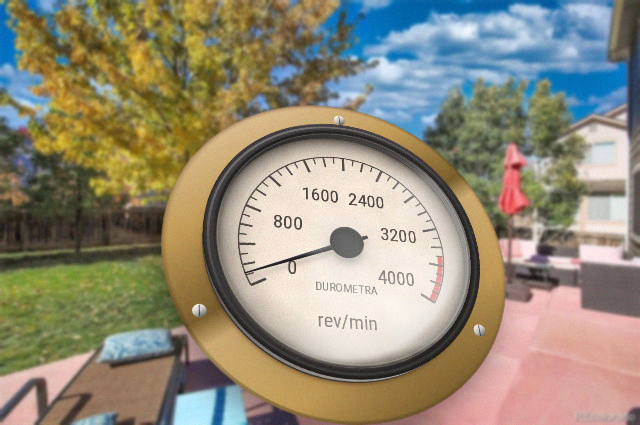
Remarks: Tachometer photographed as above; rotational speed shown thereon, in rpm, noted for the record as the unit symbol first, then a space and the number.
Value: rpm 100
